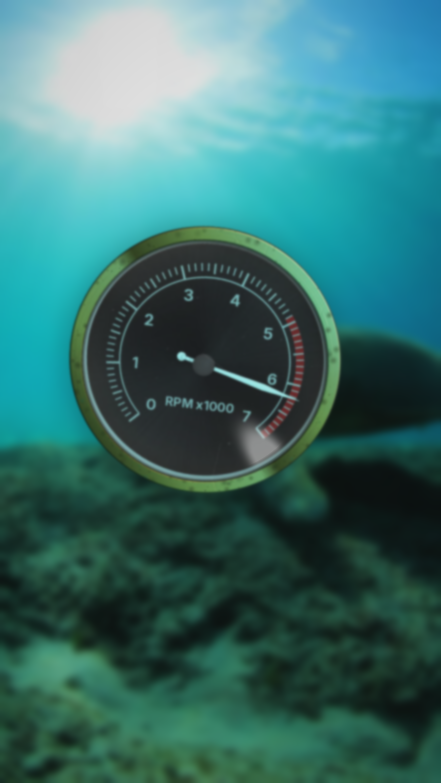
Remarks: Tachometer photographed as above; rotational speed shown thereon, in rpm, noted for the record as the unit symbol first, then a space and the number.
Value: rpm 6200
